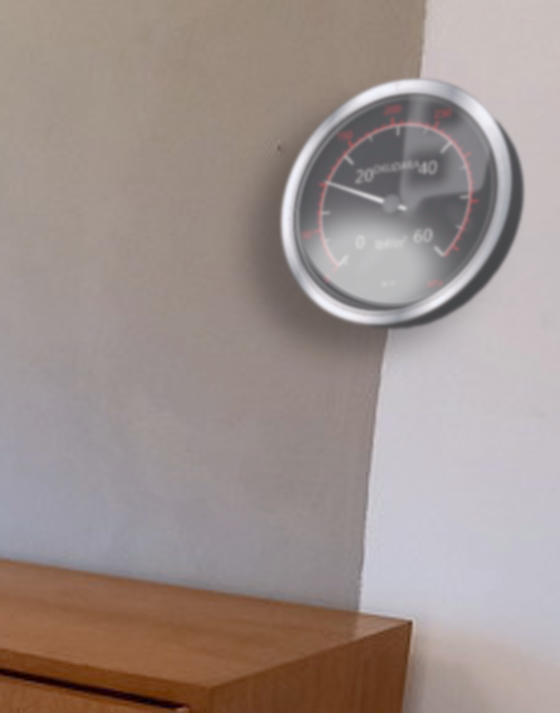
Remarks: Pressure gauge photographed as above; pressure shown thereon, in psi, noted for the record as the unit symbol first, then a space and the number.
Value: psi 15
